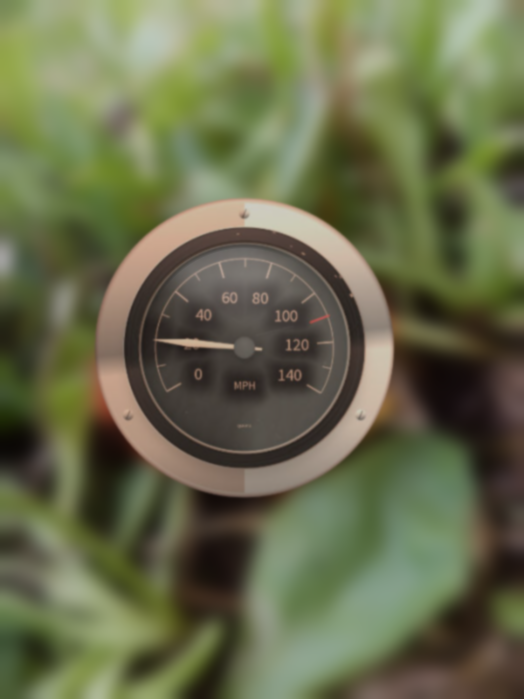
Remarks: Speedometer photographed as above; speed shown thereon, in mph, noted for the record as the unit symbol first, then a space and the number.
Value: mph 20
